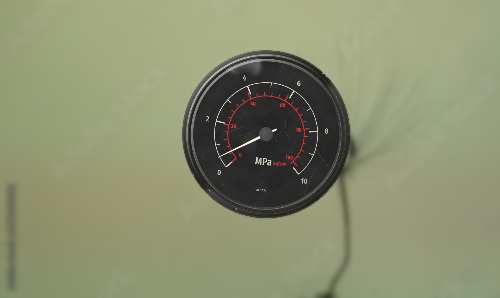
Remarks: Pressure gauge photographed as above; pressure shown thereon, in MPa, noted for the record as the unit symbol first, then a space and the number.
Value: MPa 0.5
